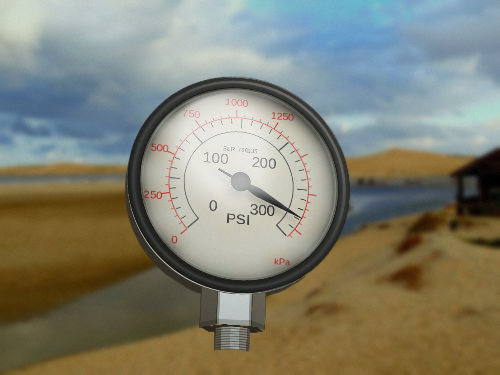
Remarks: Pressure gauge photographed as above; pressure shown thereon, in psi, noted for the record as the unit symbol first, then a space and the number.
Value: psi 280
